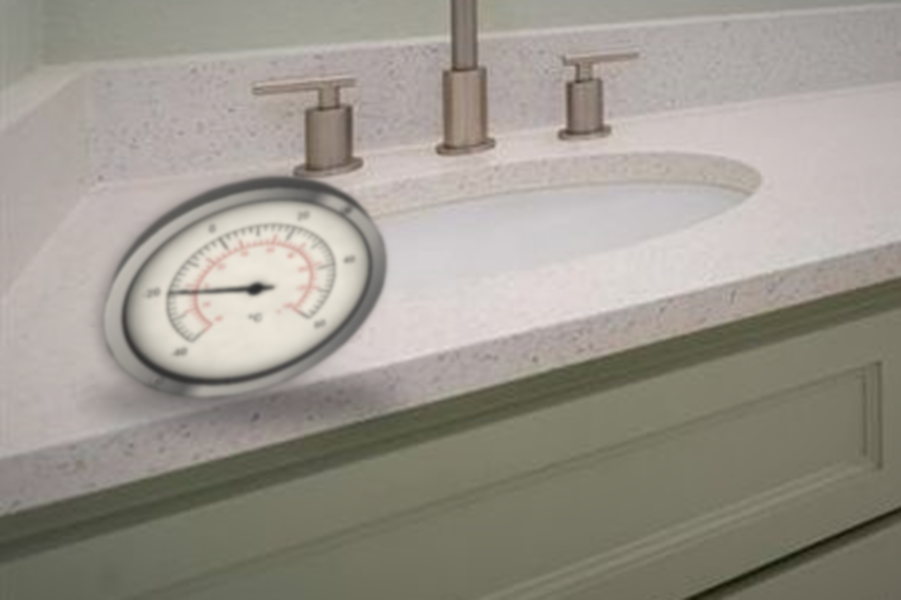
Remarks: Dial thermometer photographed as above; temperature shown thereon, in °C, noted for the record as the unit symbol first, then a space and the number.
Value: °C -20
